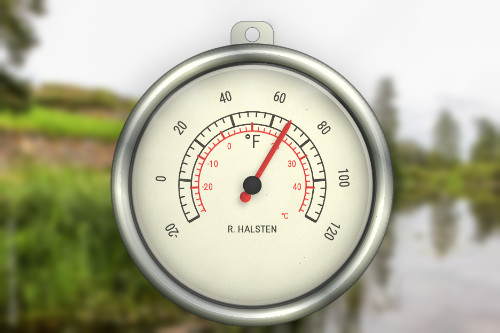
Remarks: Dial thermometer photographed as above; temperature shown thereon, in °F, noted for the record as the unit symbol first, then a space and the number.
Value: °F 68
